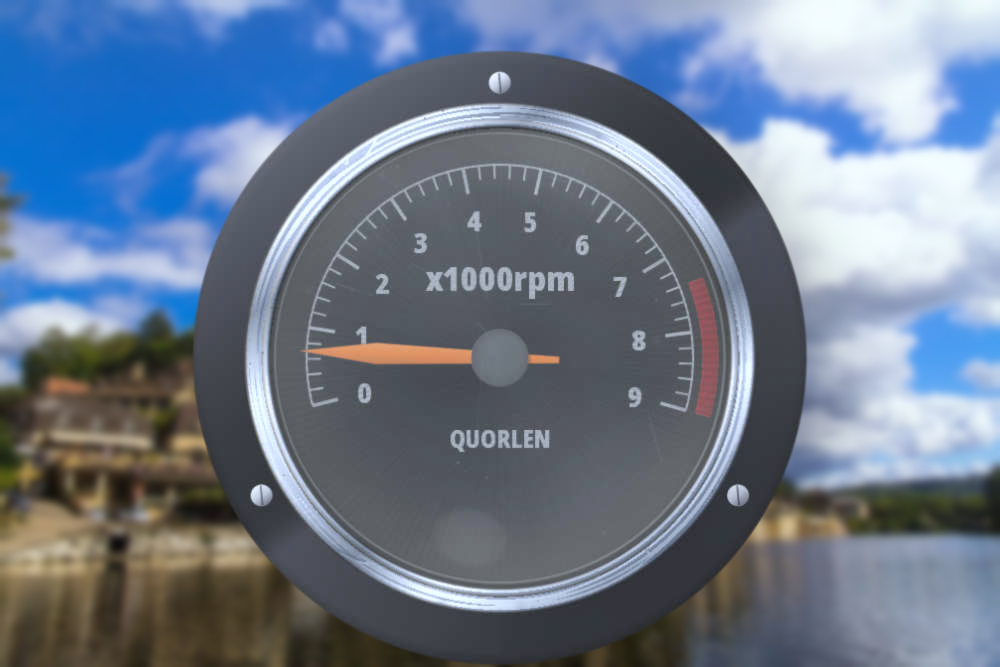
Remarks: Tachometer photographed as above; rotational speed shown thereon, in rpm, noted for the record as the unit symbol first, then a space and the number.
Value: rpm 700
